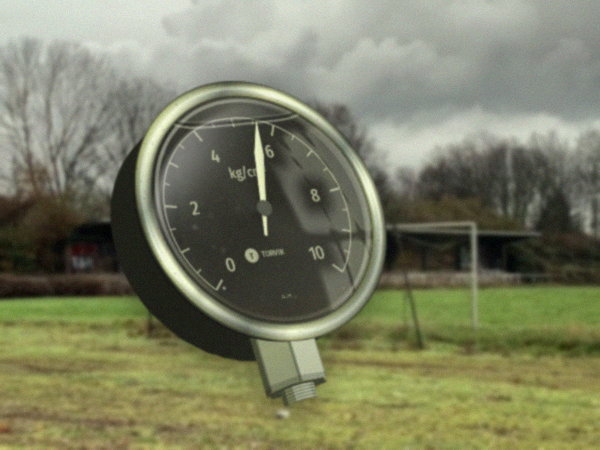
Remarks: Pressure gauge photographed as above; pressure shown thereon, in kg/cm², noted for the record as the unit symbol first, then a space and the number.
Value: kg/cm² 5.5
